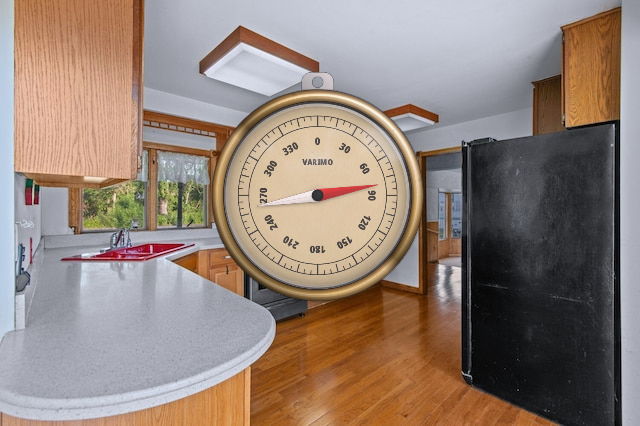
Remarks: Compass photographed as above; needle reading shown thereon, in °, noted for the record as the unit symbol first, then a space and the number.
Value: ° 80
